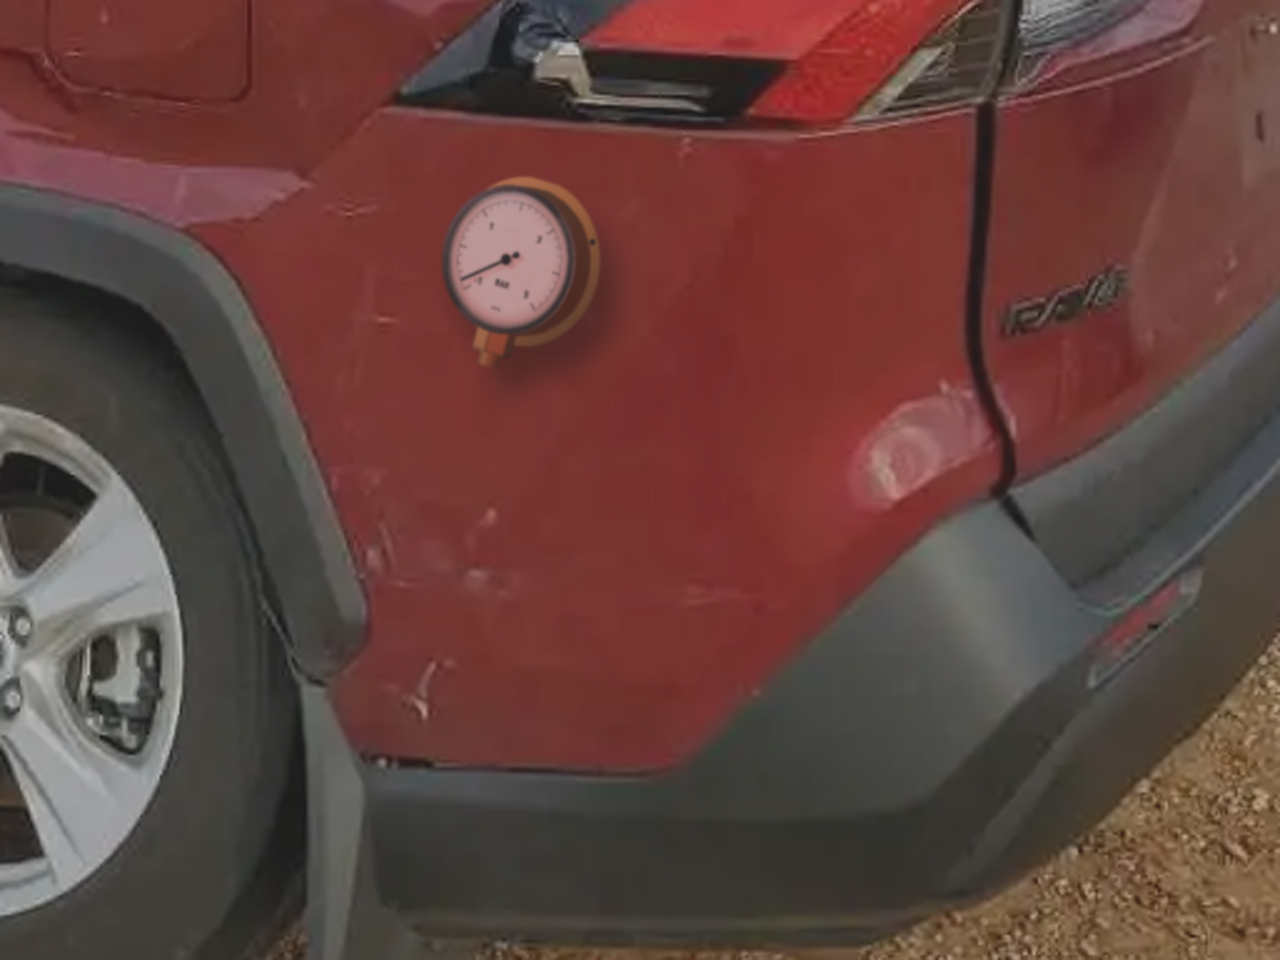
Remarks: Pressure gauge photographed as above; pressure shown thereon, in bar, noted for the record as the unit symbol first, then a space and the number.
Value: bar -0.8
